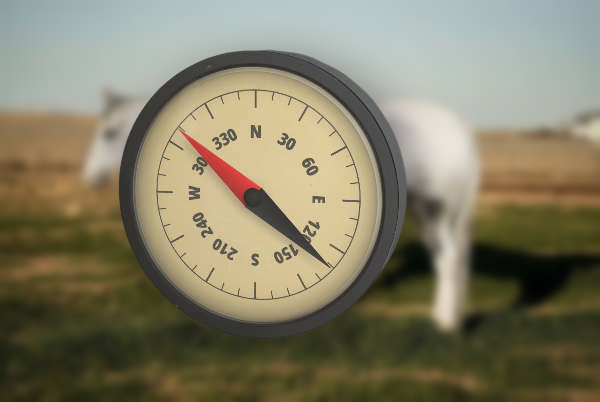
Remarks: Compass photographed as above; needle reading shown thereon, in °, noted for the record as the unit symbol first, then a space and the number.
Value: ° 310
